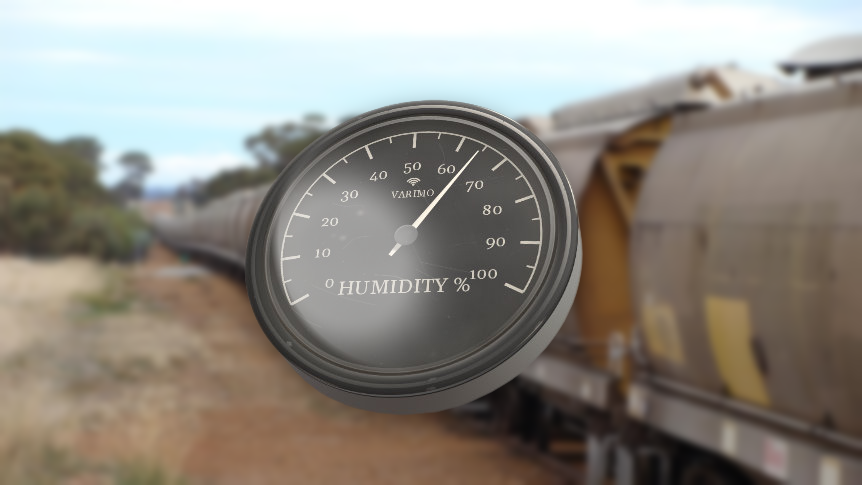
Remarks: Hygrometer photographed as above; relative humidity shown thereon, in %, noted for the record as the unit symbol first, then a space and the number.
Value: % 65
